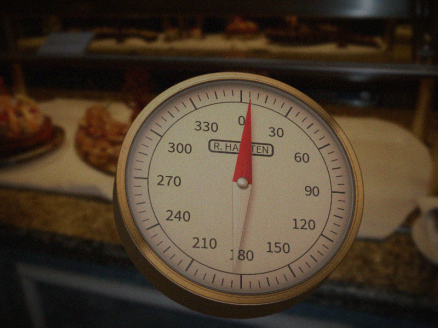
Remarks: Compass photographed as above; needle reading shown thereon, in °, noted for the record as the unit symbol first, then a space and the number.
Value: ° 5
